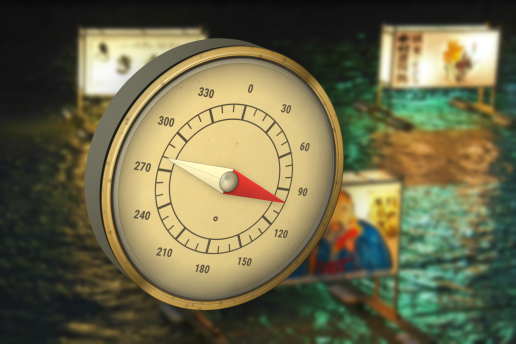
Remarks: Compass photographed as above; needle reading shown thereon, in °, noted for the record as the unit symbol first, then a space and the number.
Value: ° 100
